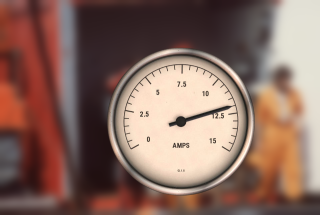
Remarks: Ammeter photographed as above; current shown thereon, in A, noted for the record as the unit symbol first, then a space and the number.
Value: A 12
